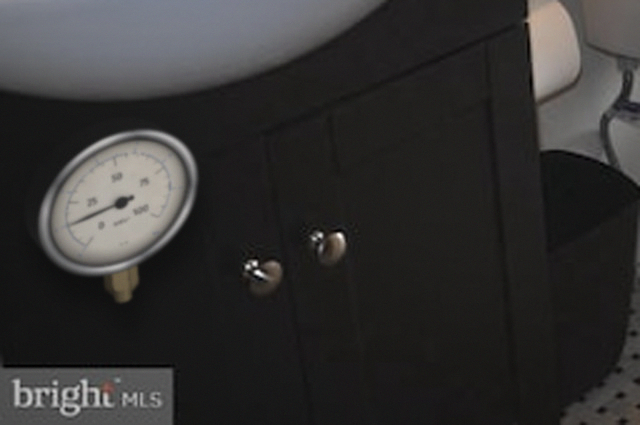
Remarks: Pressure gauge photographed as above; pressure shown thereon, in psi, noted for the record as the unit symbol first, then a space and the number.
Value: psi 15
